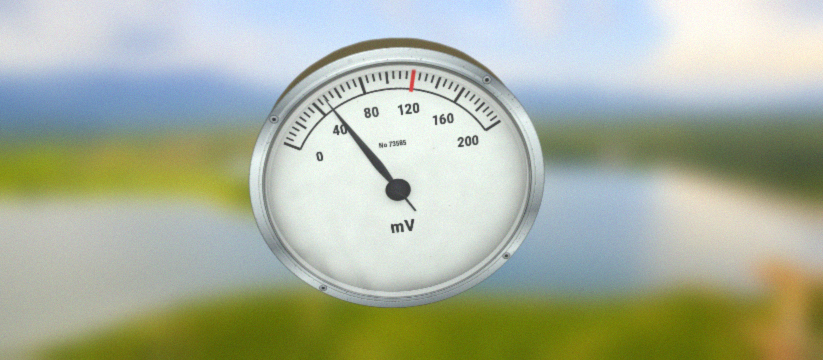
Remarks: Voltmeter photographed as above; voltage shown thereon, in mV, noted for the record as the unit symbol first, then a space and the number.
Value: mV 50
